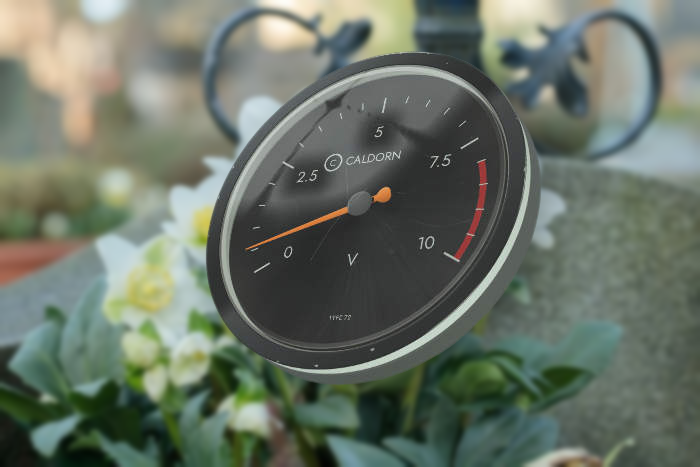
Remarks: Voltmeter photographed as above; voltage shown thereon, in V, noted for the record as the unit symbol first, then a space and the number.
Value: V 0.5
